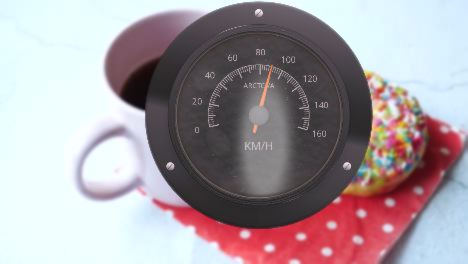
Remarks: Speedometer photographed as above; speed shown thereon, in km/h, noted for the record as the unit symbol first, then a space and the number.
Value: km/h 90
